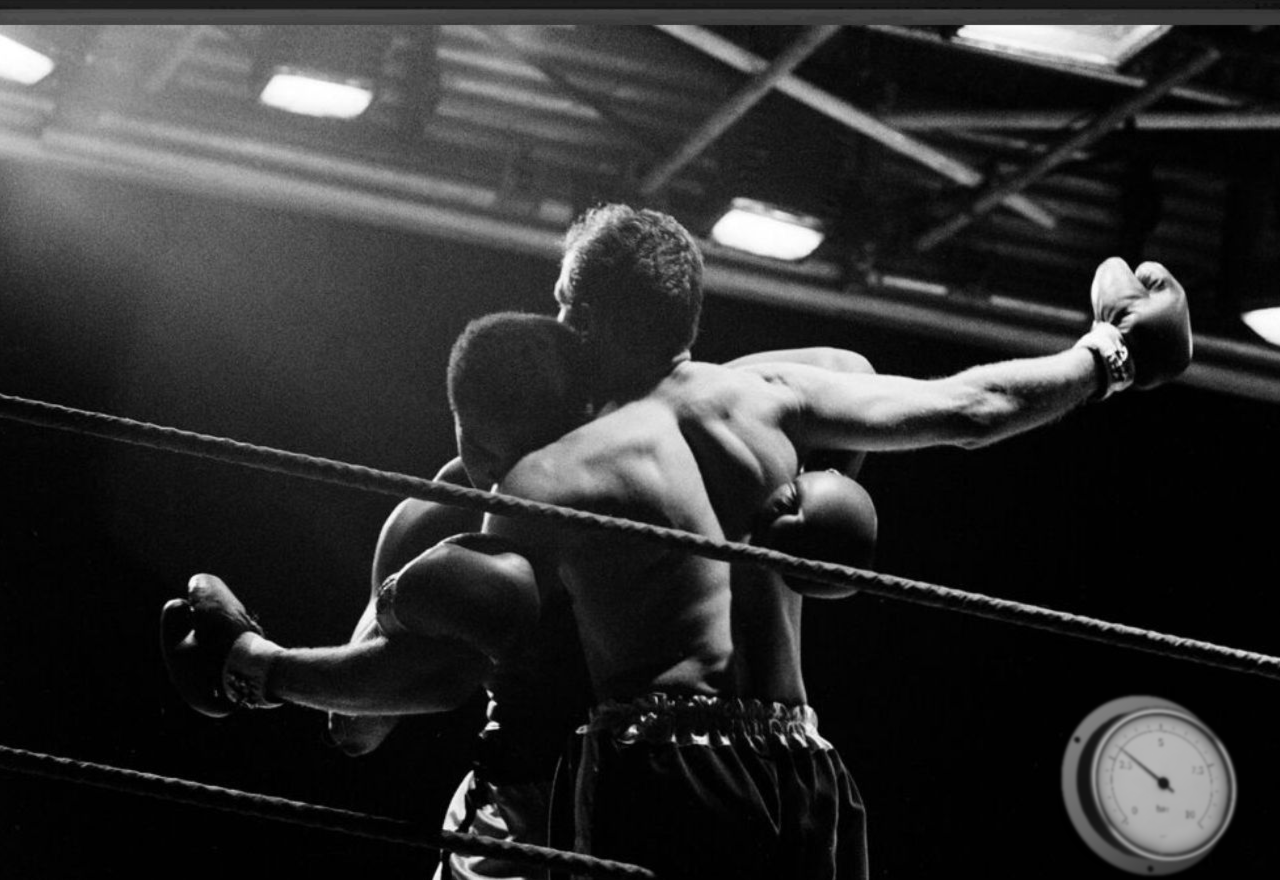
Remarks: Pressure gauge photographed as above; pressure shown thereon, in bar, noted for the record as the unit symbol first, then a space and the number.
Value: bar 3
